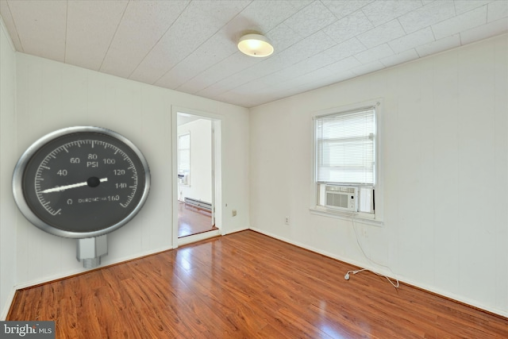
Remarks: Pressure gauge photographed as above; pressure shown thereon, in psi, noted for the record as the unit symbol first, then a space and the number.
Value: psi 20
